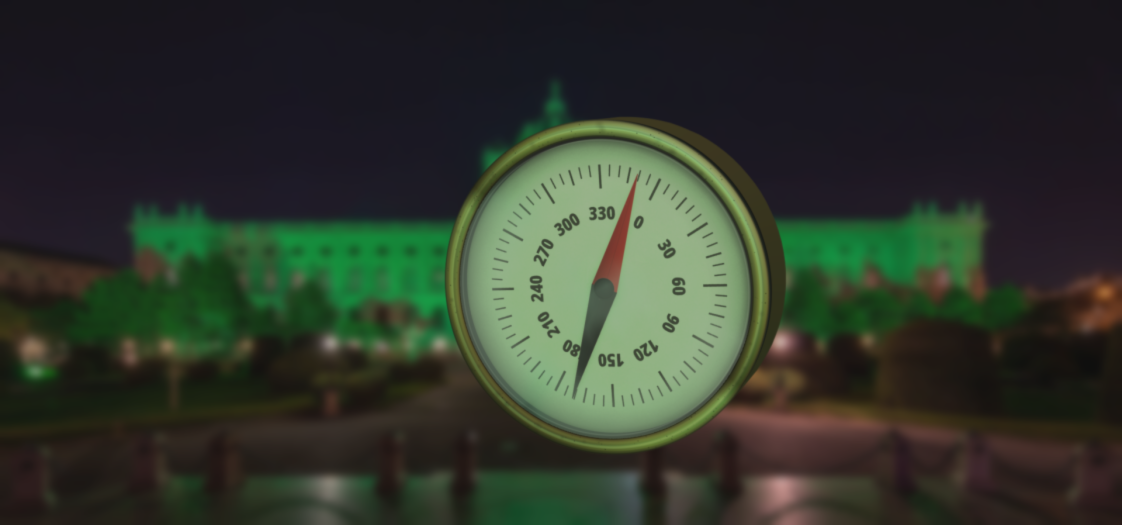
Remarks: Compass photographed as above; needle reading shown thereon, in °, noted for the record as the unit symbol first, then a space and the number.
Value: ° 350
